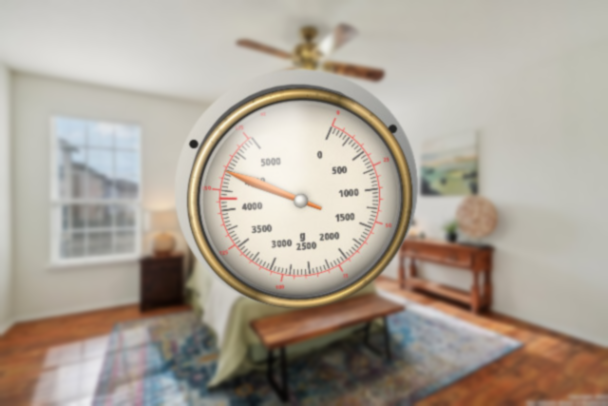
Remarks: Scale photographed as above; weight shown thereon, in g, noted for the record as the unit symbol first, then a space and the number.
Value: g 4500
